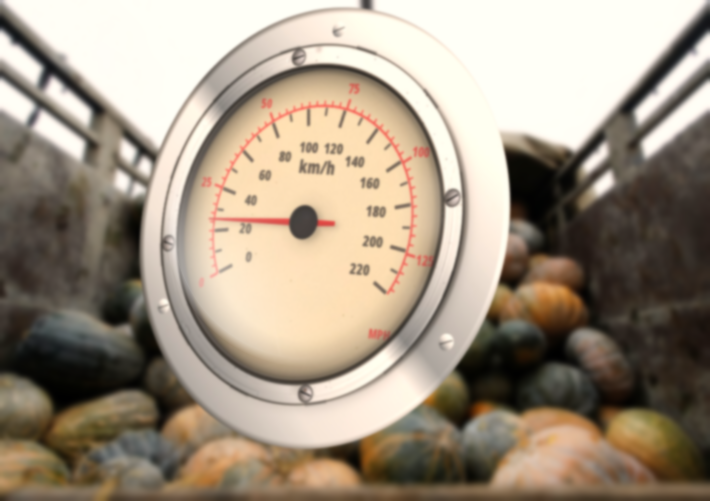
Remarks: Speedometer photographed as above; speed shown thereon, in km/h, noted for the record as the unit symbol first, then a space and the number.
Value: km/h 25
